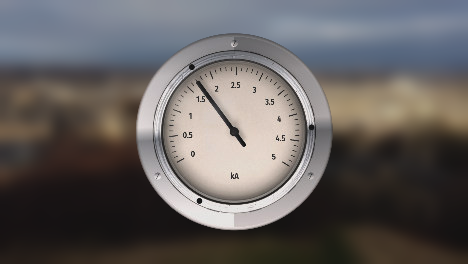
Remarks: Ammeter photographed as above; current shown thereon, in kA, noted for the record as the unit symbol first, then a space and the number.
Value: kA 1.7
